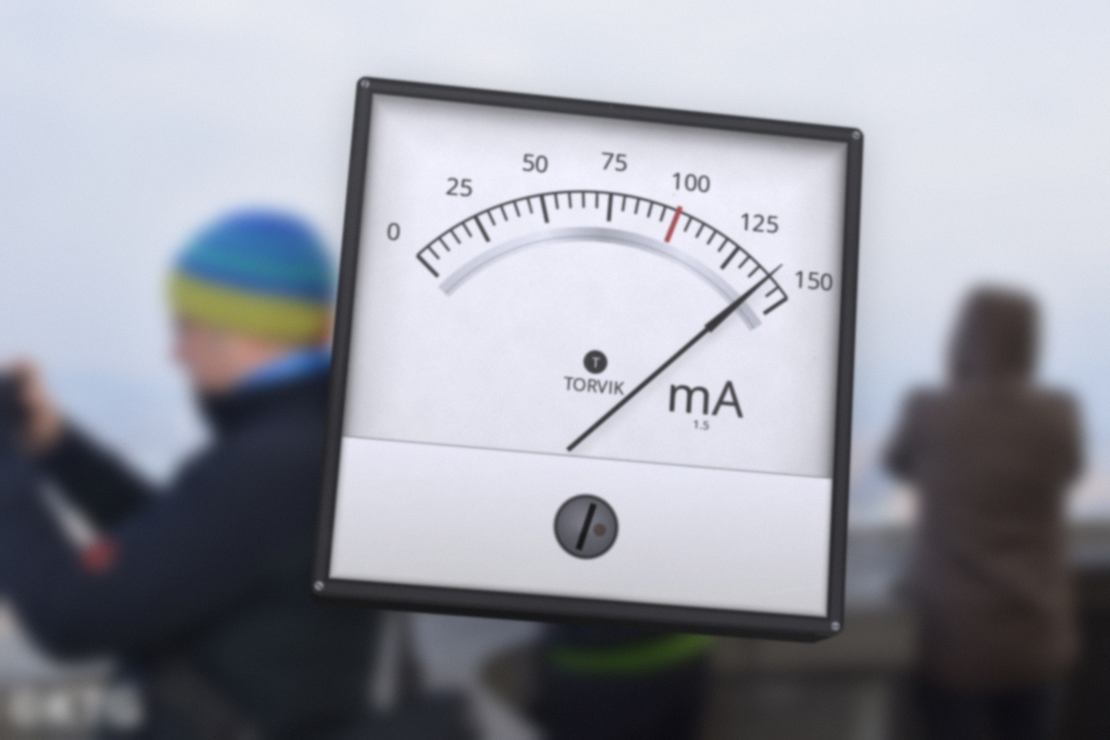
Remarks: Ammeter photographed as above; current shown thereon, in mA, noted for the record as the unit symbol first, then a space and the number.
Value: mA 140
